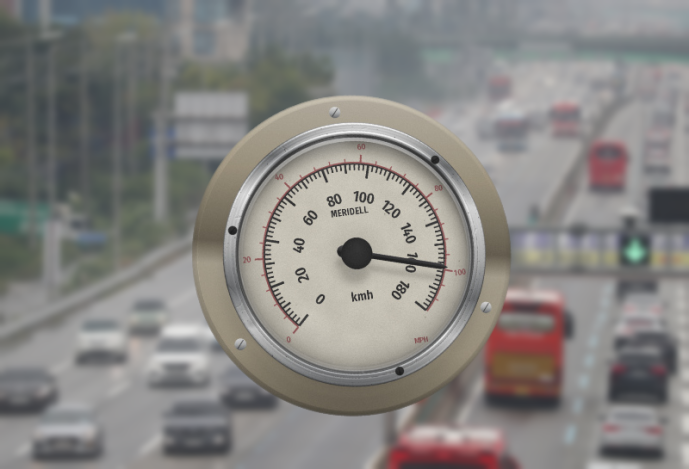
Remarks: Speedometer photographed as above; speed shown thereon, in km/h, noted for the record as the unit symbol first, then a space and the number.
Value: km/h 160
